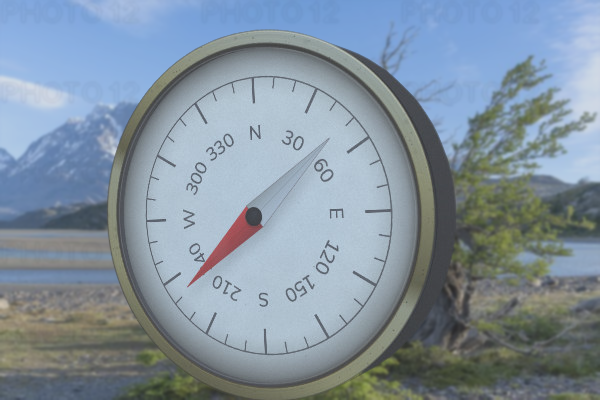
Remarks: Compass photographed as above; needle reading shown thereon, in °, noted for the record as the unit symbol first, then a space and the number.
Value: ° 230
